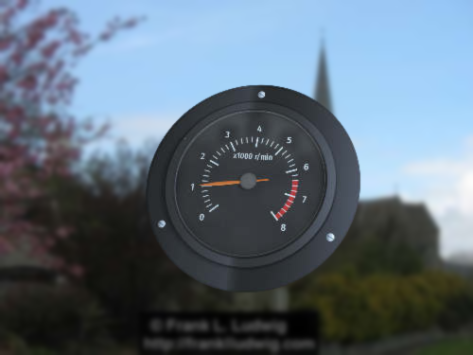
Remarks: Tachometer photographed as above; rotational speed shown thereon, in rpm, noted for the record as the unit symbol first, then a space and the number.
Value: rpm 1000
